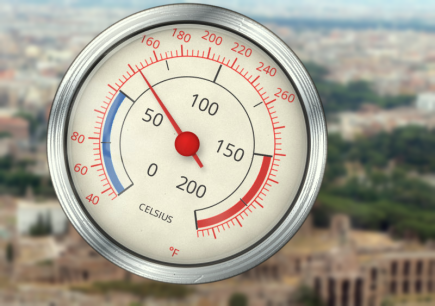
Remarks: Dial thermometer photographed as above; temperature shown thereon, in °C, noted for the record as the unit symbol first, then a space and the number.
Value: °C 62.5
